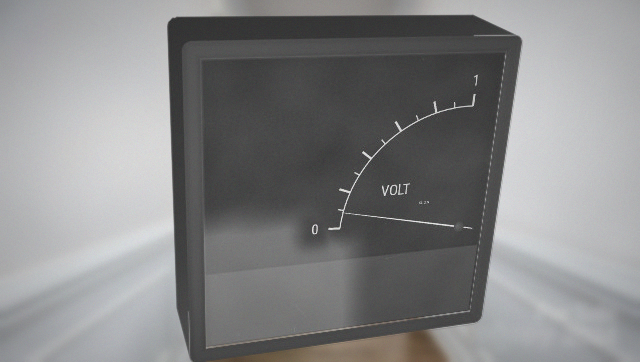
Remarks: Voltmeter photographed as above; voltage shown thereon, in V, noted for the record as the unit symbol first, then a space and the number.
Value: V 0.1
